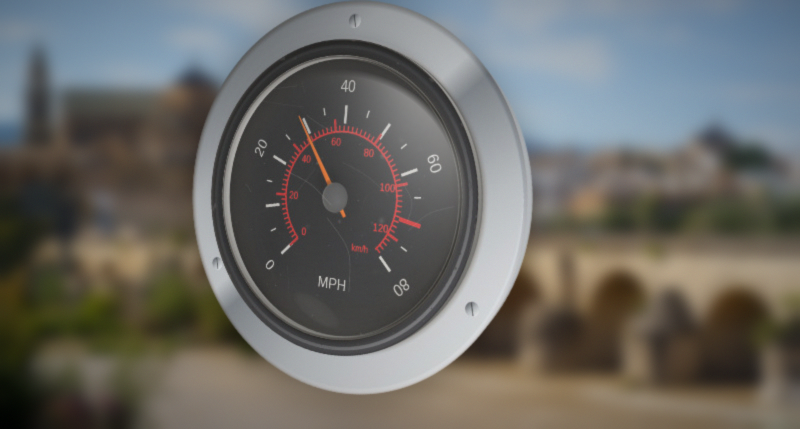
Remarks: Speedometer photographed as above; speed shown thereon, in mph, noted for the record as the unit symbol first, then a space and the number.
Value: mph 30
